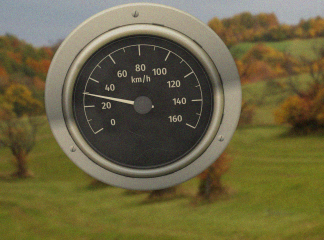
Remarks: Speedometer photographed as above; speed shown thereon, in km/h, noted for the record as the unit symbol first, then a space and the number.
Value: km/h 30
